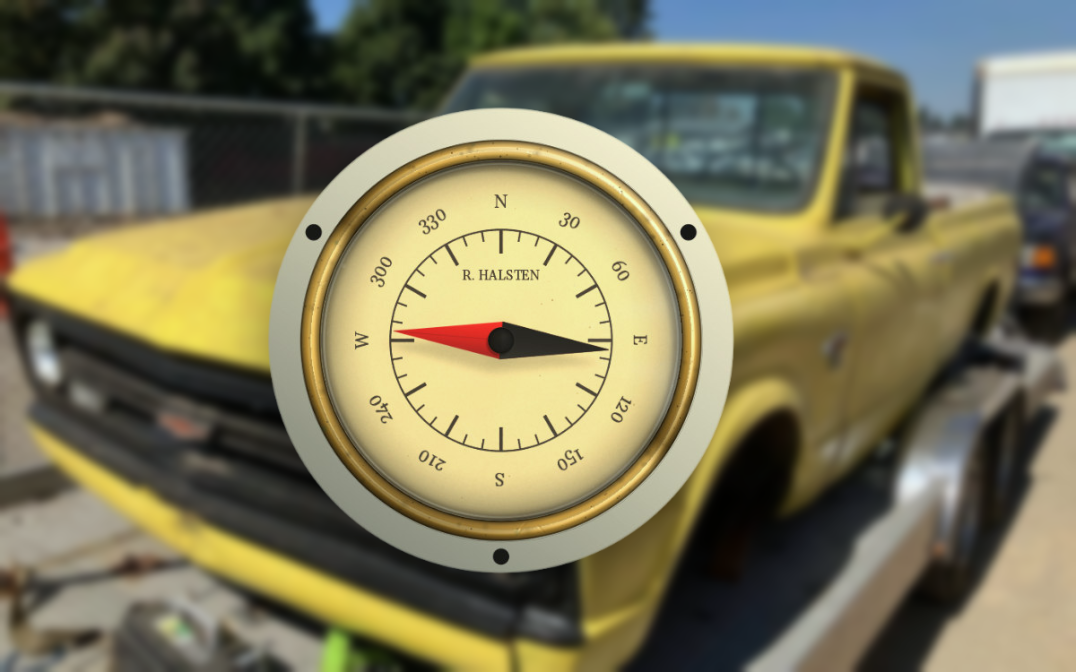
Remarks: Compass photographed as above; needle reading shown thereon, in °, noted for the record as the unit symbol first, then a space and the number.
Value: ° 275
